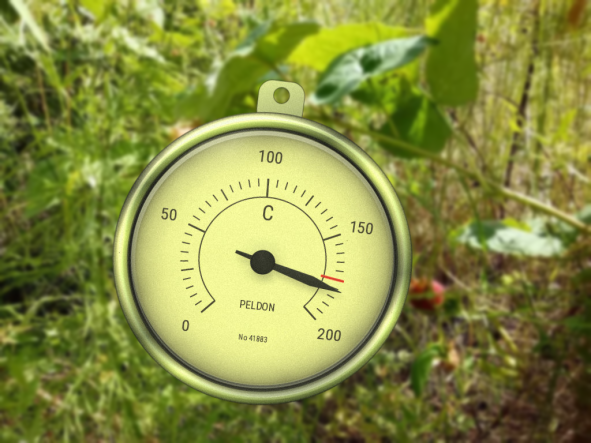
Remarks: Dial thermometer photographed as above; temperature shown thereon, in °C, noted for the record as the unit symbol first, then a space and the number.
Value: °C 180
